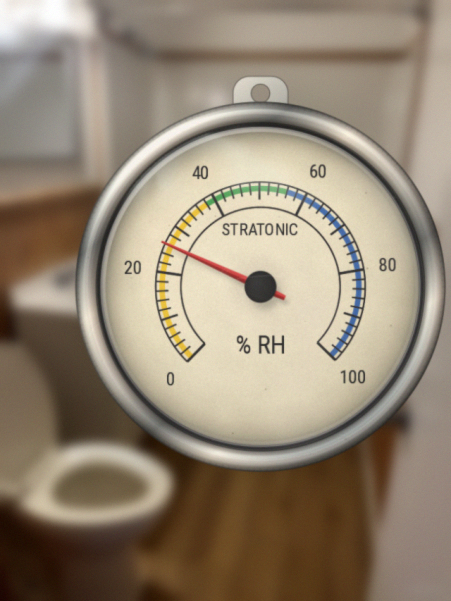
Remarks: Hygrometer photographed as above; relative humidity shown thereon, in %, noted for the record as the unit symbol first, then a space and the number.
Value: % 26
